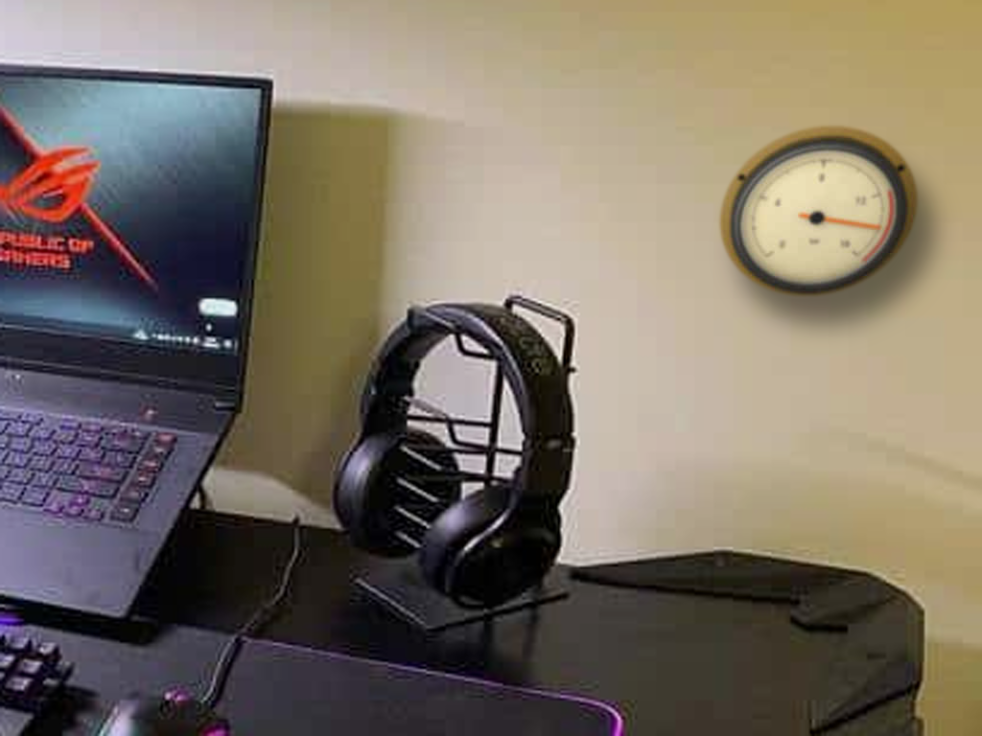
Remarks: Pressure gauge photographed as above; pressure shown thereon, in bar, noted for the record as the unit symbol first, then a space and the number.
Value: bar 14
